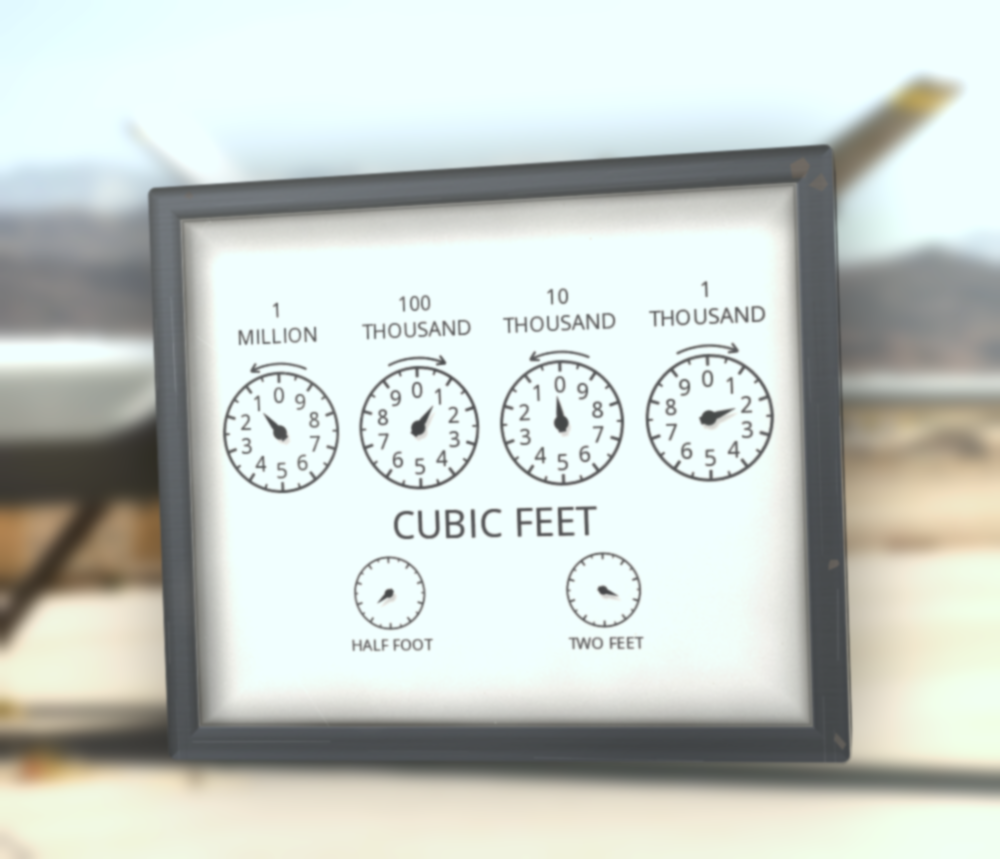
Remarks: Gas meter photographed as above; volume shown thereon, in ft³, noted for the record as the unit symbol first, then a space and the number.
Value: ft³ 110200
